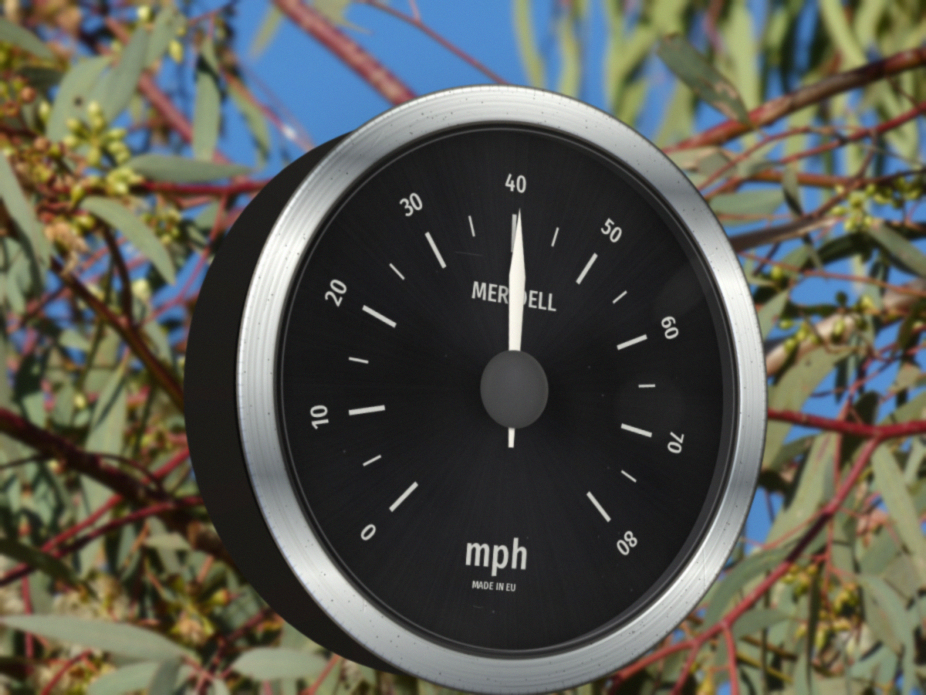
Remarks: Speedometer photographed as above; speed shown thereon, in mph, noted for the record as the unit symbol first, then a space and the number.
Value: mph 40
